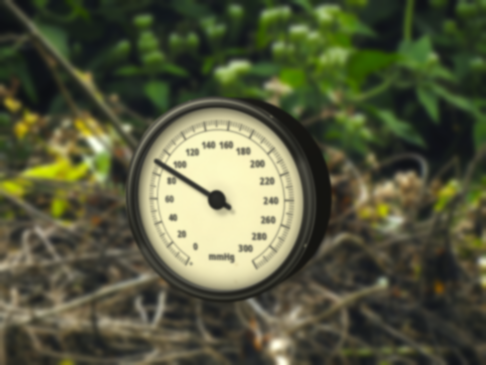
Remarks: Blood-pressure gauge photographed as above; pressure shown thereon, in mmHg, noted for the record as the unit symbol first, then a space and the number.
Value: mmHg 90
